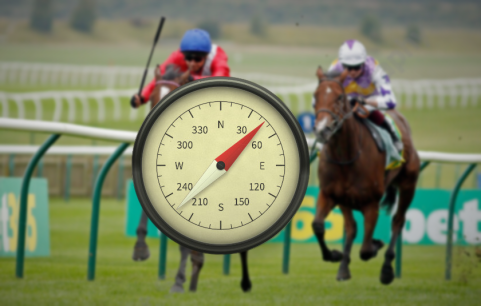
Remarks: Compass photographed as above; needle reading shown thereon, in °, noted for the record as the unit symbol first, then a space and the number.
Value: ° 45
